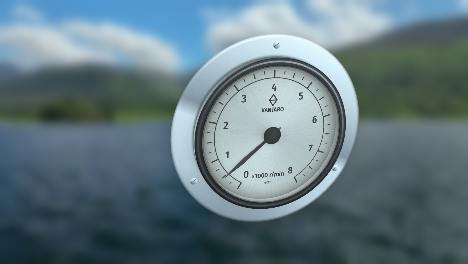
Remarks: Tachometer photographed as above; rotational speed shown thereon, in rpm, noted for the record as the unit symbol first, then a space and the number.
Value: rpm 500
